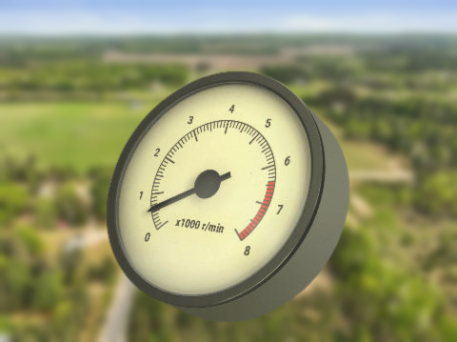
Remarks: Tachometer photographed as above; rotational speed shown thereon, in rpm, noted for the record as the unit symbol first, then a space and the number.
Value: rpm 500
